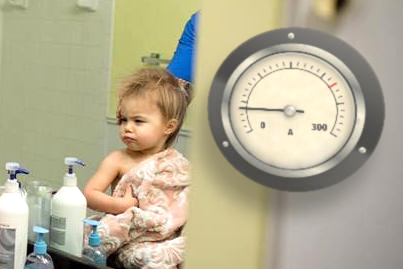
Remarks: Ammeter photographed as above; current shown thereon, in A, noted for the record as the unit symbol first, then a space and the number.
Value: A 40
